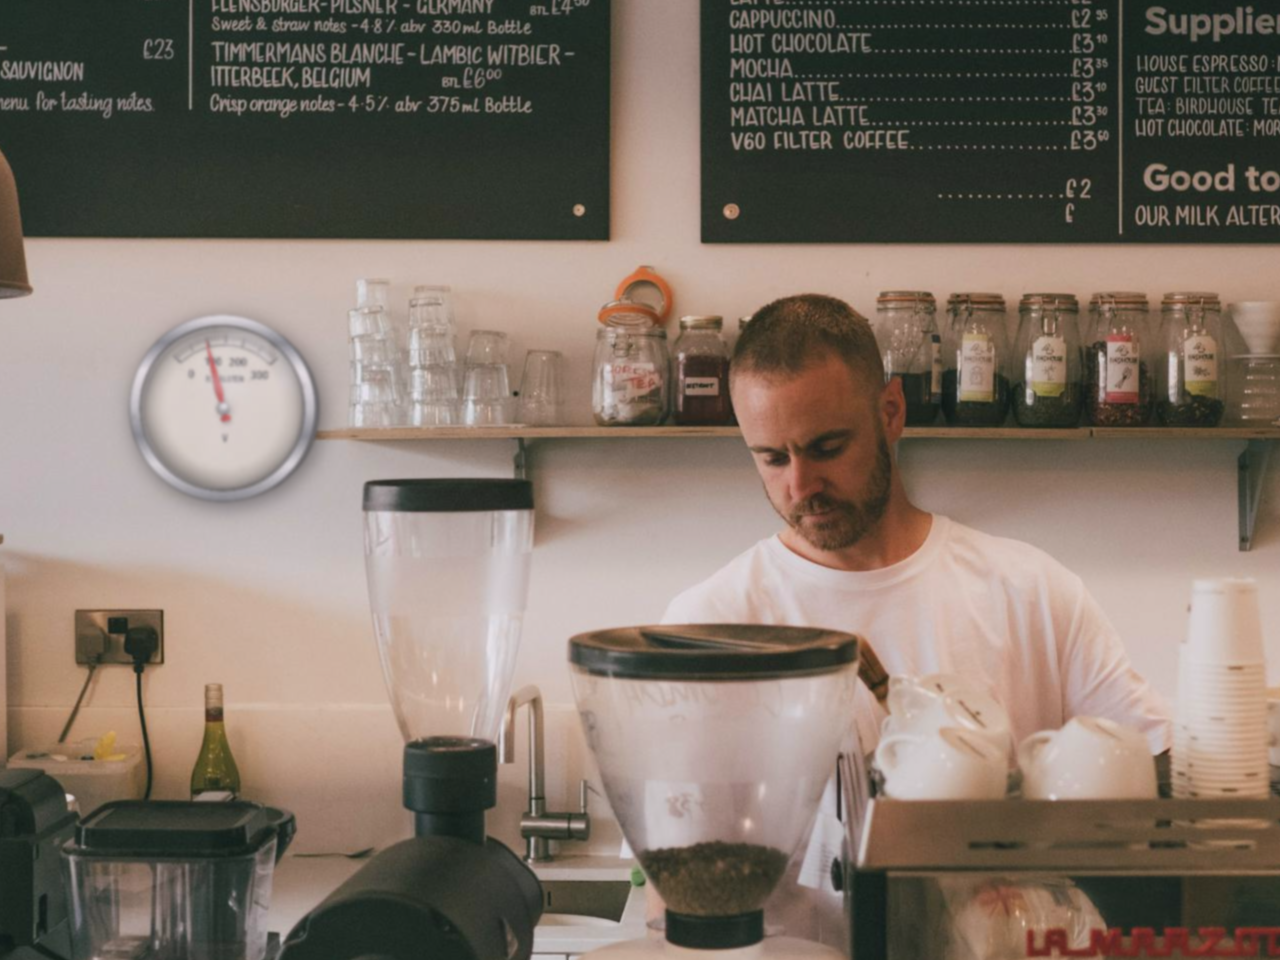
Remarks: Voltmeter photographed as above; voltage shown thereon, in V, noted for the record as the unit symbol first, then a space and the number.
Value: V 100
